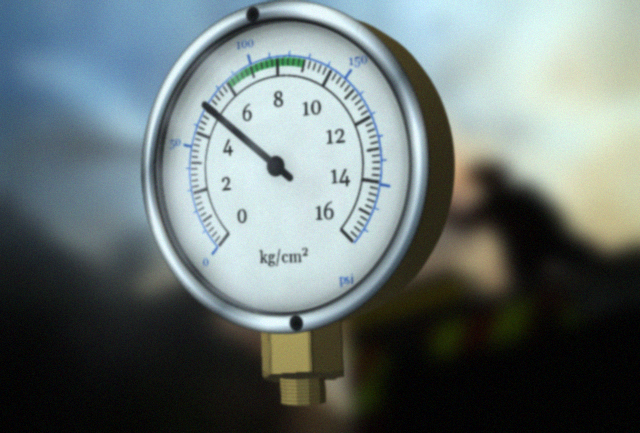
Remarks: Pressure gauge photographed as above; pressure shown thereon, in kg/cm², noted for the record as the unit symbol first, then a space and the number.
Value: kg/cm² 5
